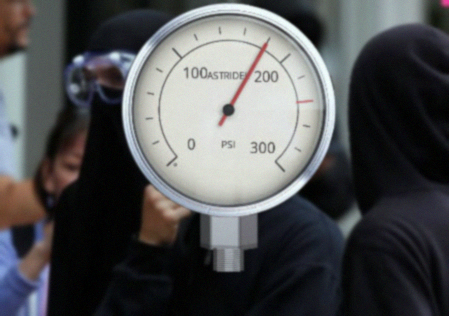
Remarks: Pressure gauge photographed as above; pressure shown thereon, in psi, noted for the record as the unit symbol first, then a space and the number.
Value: psi 180
